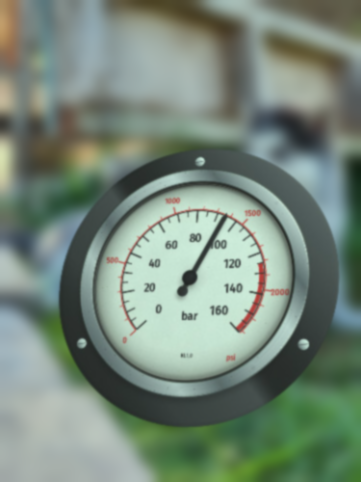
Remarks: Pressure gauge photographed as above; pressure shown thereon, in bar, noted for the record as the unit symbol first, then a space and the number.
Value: bar 95
